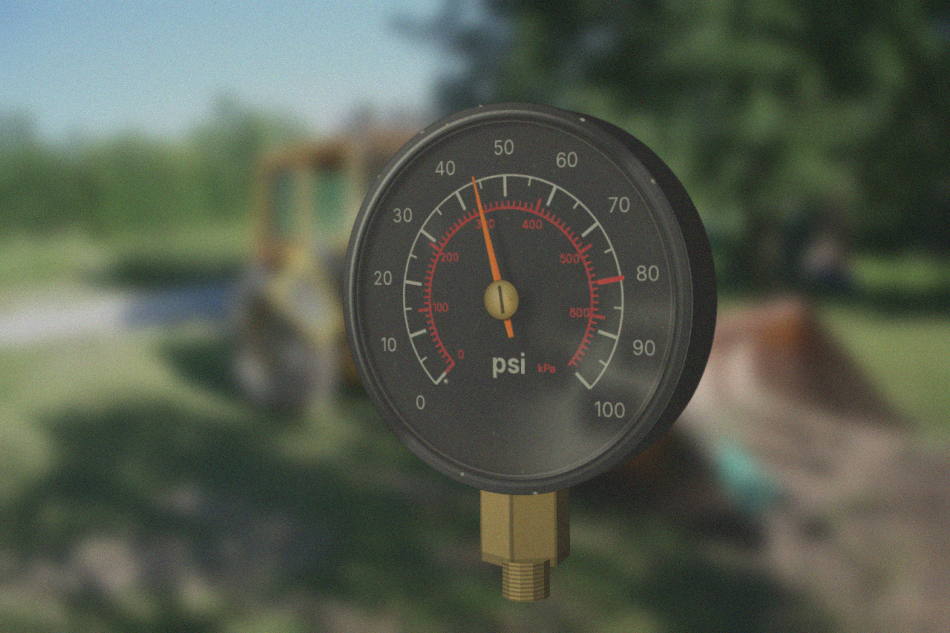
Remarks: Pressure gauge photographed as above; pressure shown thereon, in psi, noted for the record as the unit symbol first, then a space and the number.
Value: psi 45
